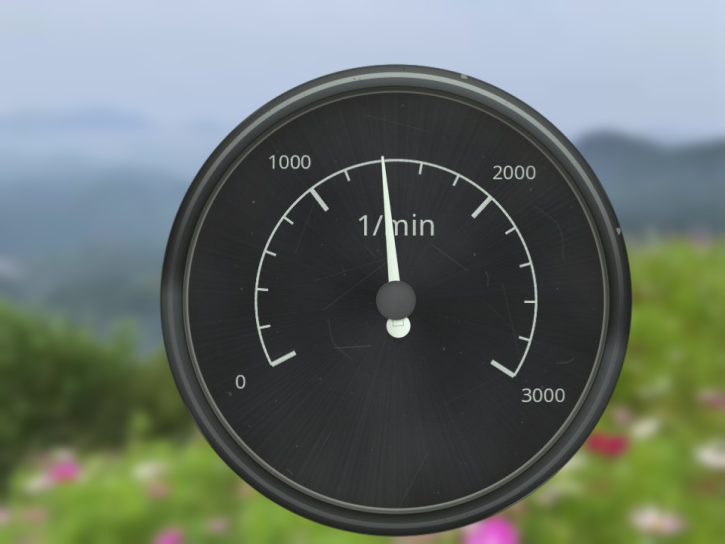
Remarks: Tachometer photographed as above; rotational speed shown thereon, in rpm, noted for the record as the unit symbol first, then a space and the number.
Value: rpm 1400
